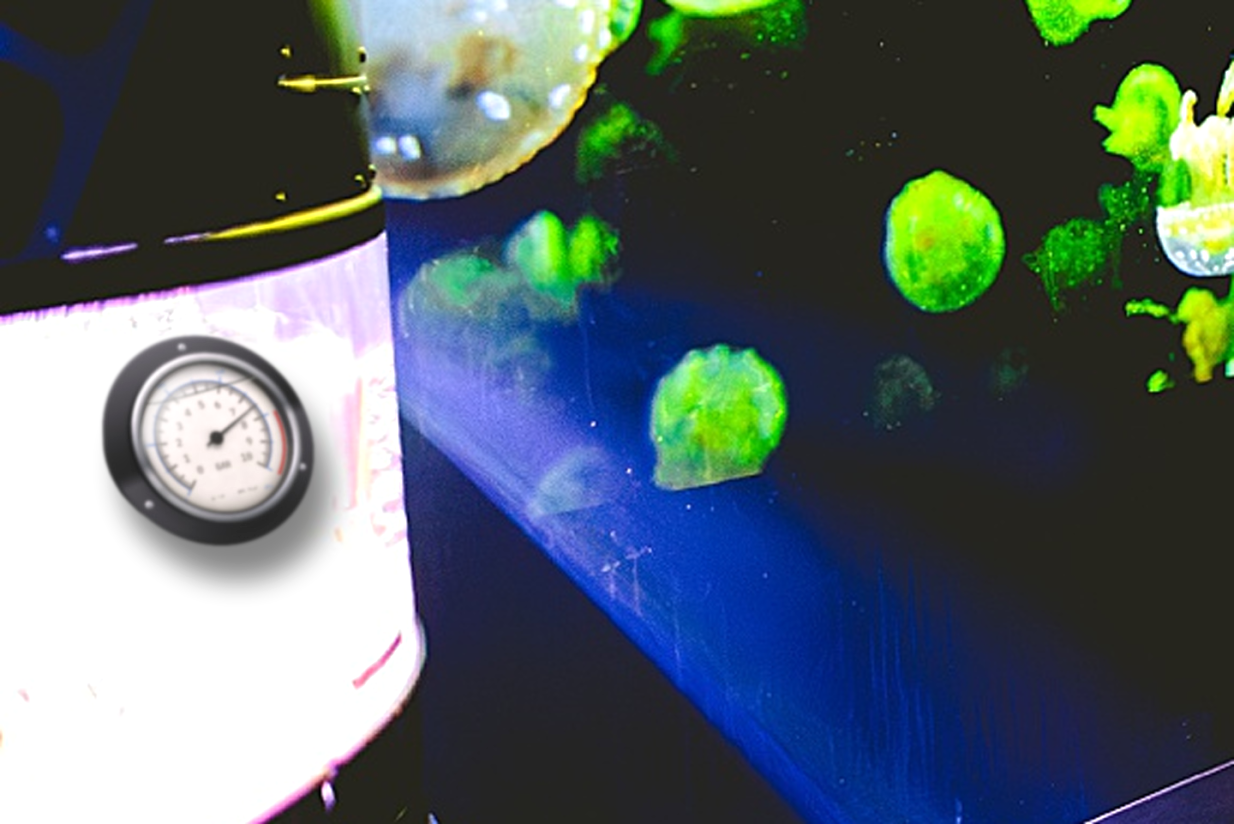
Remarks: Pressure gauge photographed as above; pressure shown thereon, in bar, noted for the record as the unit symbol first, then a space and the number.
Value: bar 7.5
